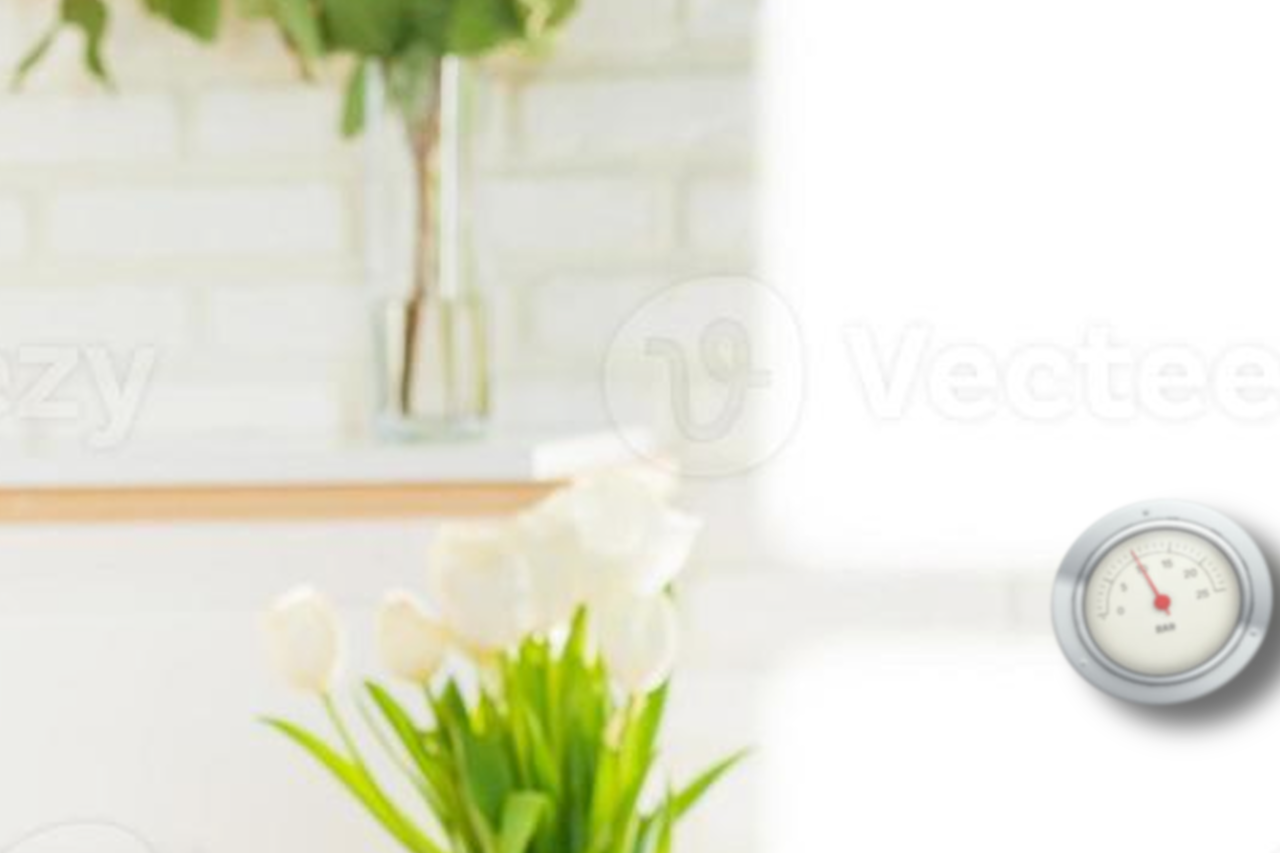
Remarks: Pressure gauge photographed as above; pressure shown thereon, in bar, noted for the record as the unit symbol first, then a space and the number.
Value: bar 10
